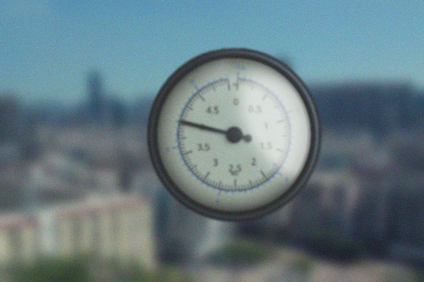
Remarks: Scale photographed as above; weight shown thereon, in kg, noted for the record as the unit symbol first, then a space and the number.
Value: kg 4
